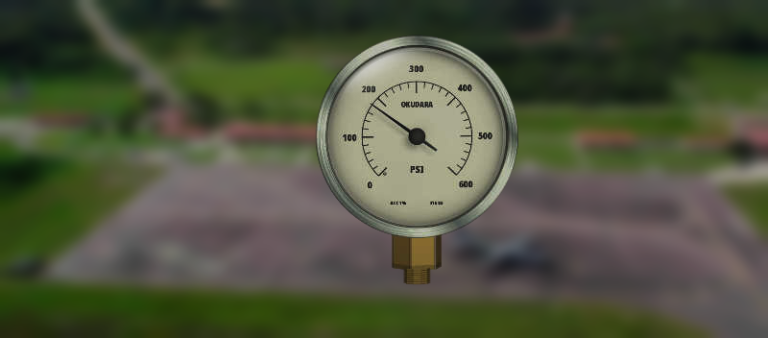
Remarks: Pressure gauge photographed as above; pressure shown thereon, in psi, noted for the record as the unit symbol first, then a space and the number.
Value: psi 180
